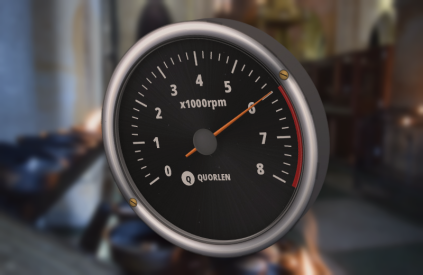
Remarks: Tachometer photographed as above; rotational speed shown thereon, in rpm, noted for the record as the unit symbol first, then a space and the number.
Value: rpm 6000
